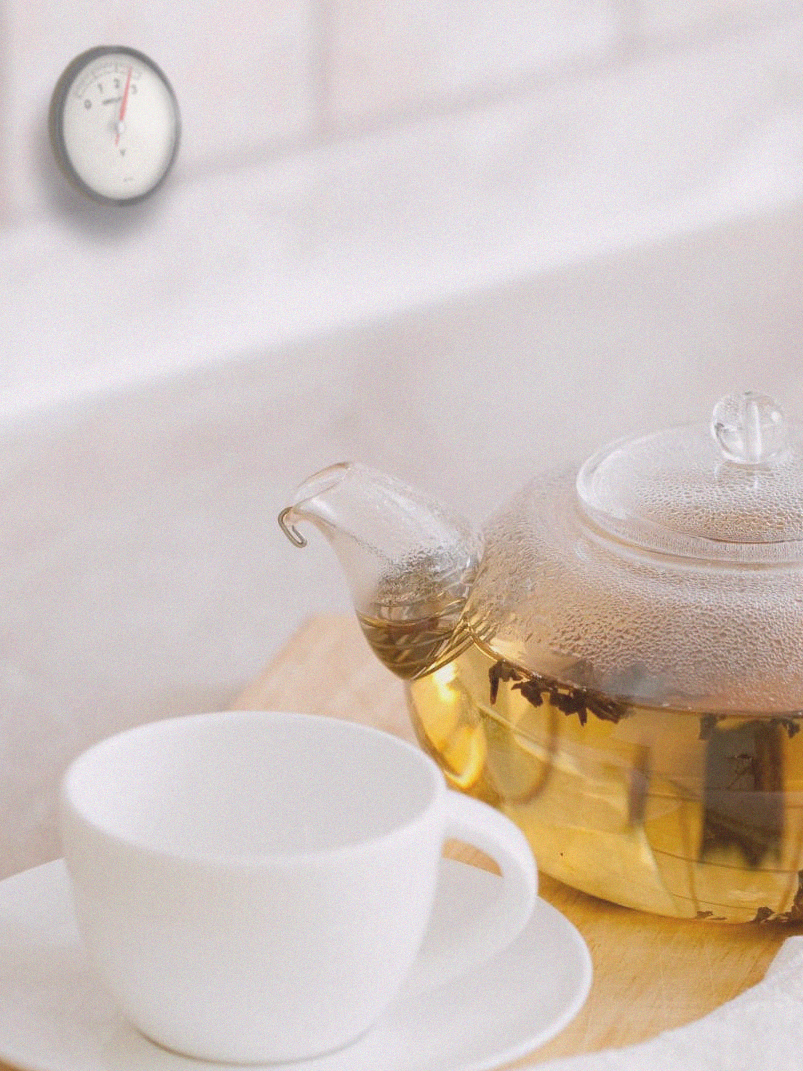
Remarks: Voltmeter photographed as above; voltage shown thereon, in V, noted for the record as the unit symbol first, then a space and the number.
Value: V 2.5
